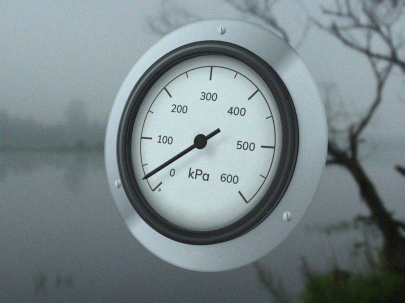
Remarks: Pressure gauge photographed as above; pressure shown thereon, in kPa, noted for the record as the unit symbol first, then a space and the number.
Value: kPa 25
